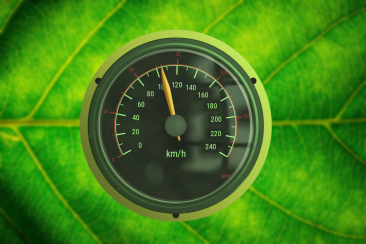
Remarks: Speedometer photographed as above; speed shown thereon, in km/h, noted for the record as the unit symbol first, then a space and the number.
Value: km/h 105
